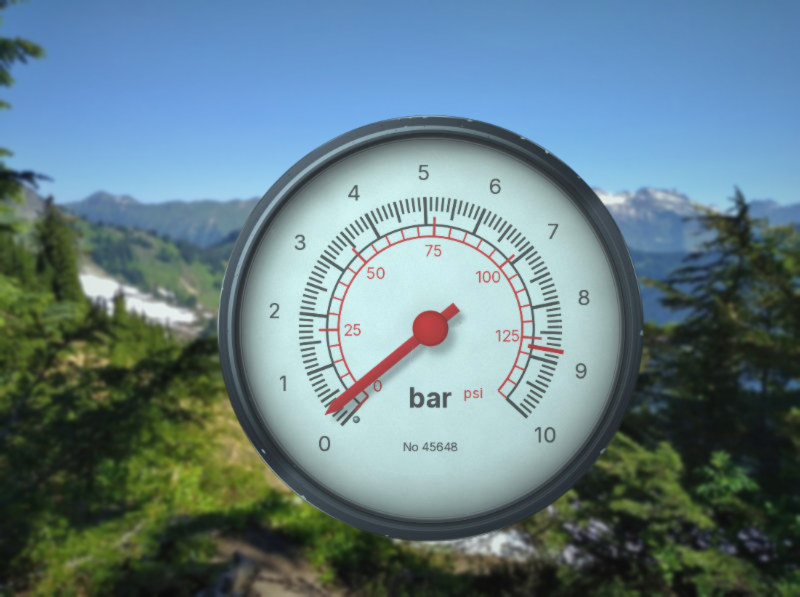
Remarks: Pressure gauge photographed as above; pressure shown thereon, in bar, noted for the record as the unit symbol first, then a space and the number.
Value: bar 0.3
